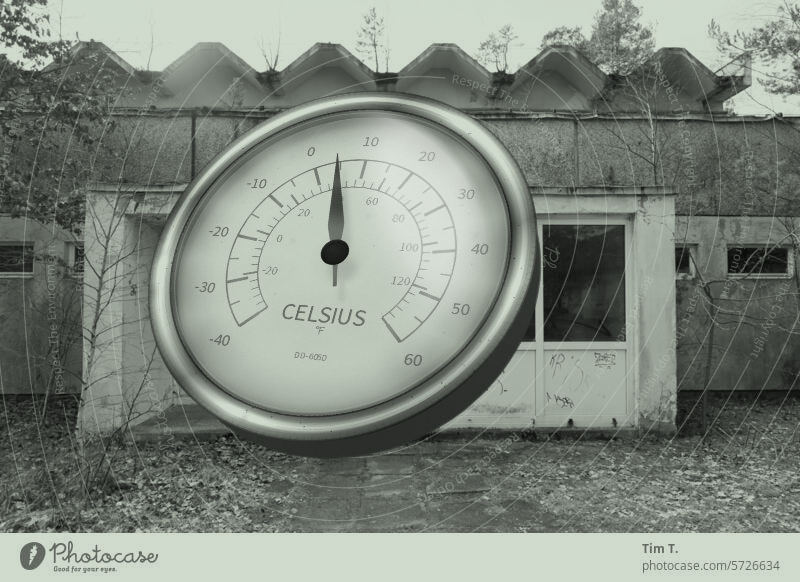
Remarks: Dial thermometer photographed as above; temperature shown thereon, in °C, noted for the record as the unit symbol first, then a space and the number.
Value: °C 5
